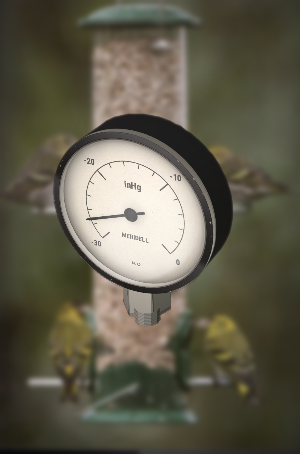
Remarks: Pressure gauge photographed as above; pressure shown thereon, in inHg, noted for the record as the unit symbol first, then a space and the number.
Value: inHg -27
